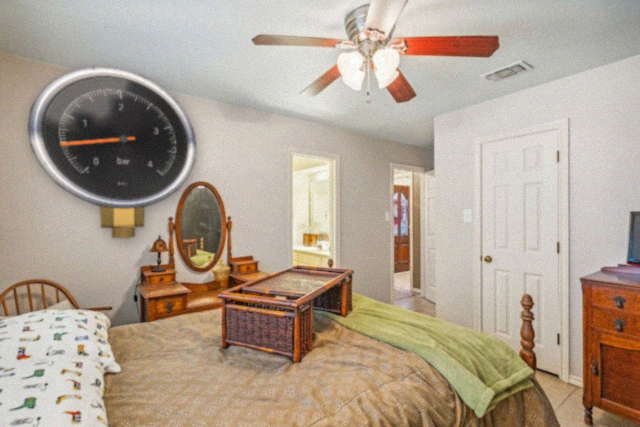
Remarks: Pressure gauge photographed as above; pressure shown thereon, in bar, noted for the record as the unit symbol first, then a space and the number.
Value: bar 0.5
